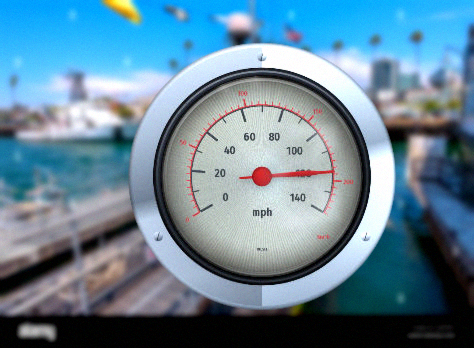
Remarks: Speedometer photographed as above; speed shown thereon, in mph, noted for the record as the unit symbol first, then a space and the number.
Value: mph 120
